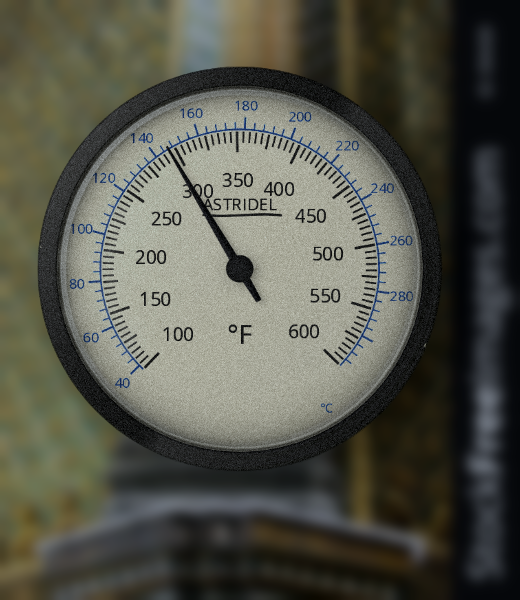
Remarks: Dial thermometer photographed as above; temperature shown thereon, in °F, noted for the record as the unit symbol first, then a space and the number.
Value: °F 295
